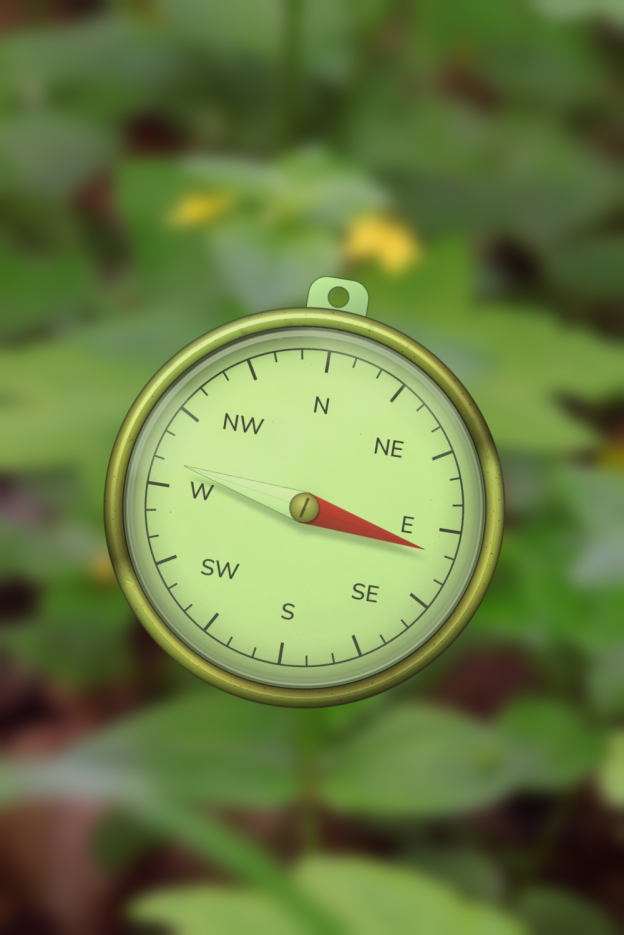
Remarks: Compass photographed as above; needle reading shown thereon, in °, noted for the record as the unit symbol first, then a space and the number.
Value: ° 100
